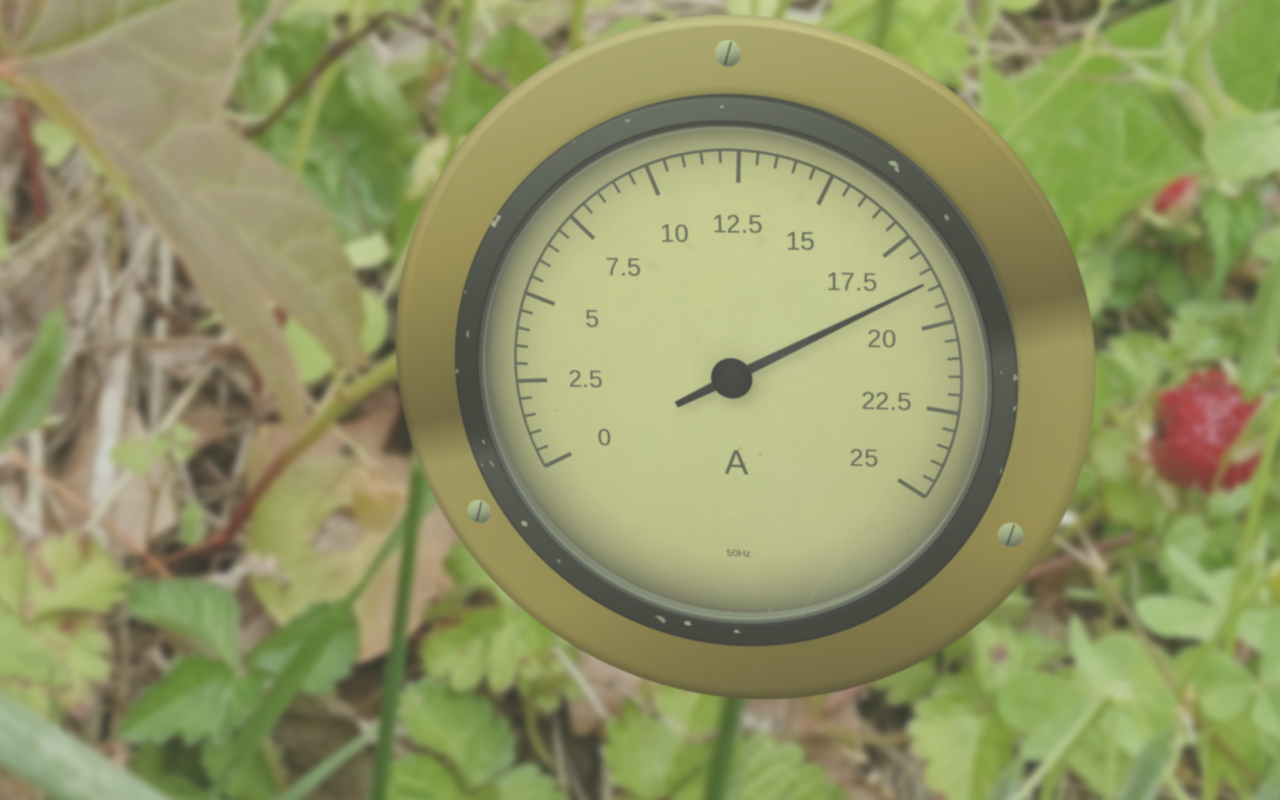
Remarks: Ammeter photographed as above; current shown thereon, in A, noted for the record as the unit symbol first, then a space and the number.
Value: A 18.75
